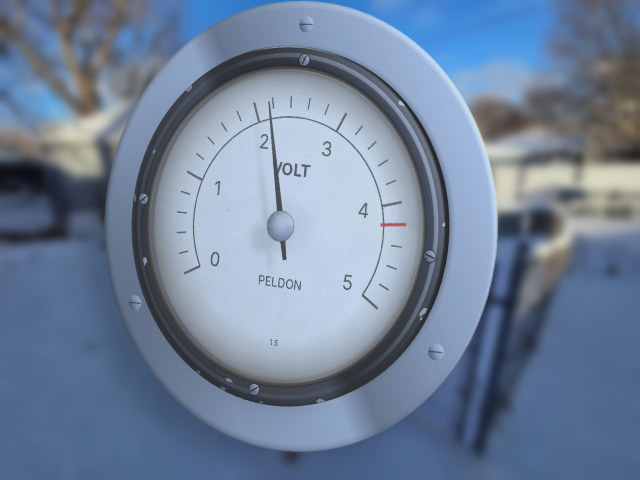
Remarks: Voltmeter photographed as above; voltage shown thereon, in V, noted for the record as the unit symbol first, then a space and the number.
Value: V 2.2
